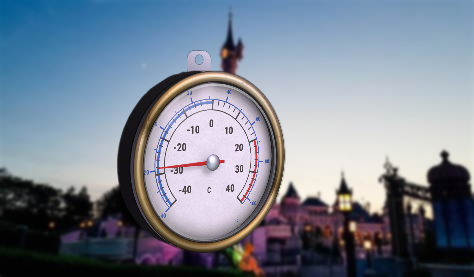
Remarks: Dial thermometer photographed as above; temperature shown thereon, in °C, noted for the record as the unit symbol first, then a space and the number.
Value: °C -28
